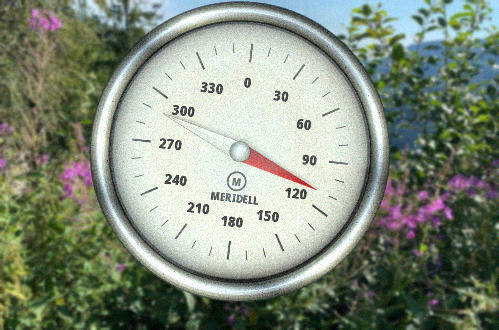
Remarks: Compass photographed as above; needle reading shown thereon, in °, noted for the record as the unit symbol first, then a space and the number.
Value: ° 110
